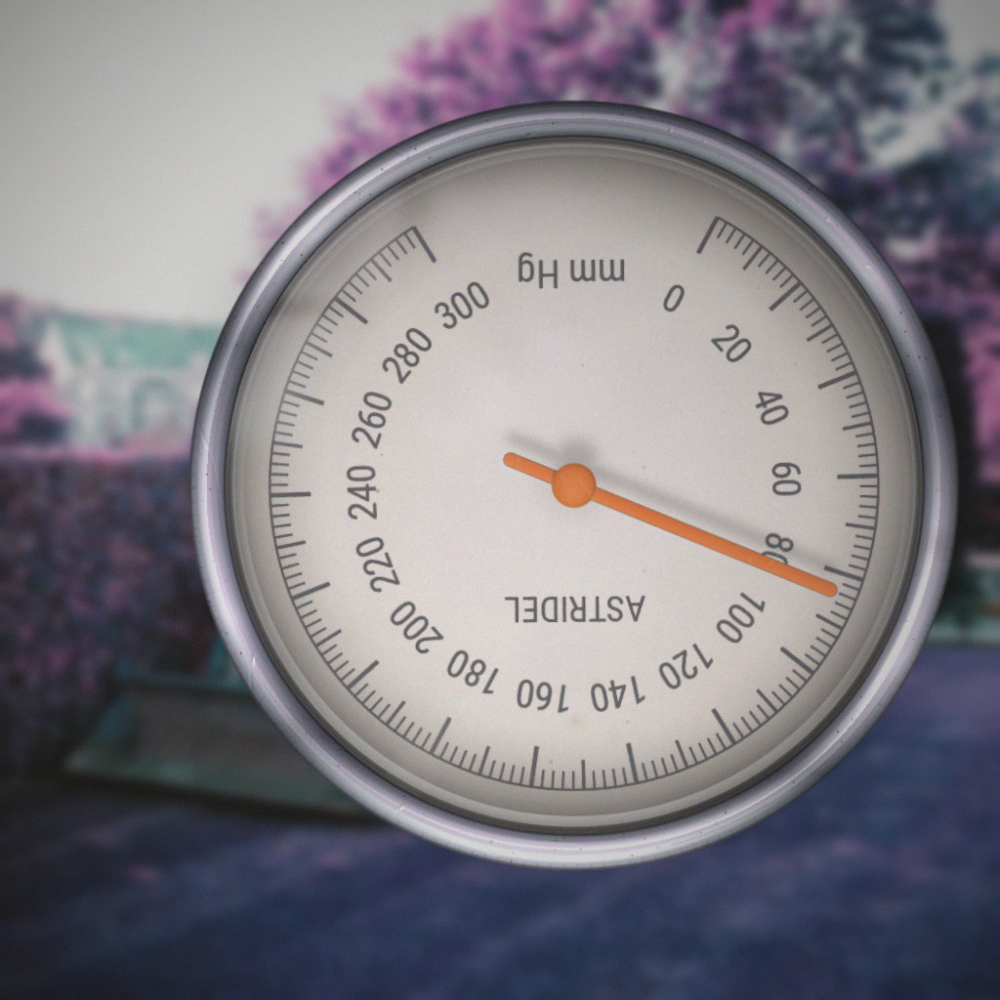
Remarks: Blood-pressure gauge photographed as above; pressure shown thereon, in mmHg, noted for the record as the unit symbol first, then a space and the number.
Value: mmHg 84
